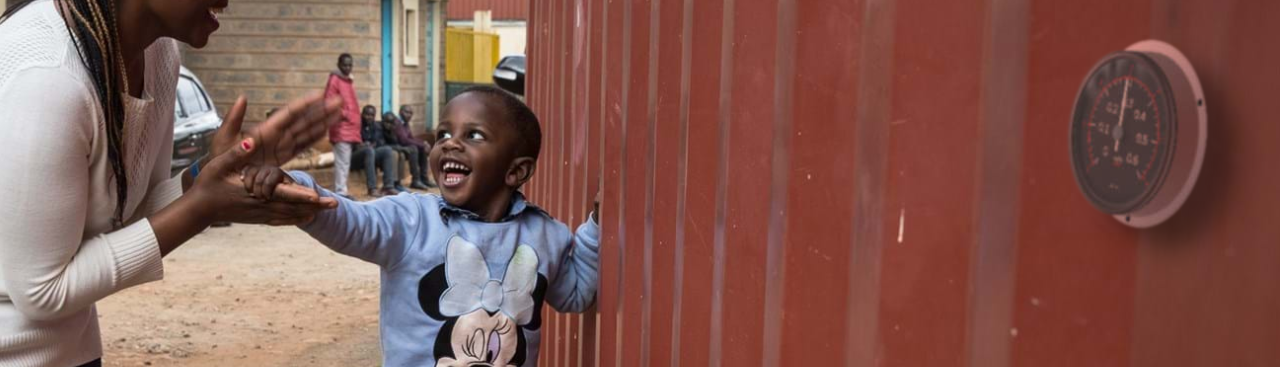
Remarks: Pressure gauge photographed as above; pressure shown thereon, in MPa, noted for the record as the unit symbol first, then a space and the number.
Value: MPa 0.3
